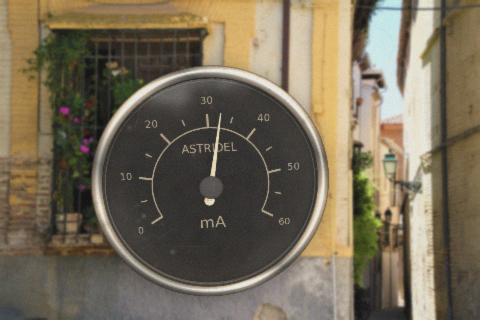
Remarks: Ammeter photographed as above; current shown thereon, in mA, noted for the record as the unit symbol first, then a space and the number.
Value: mA 32.5
